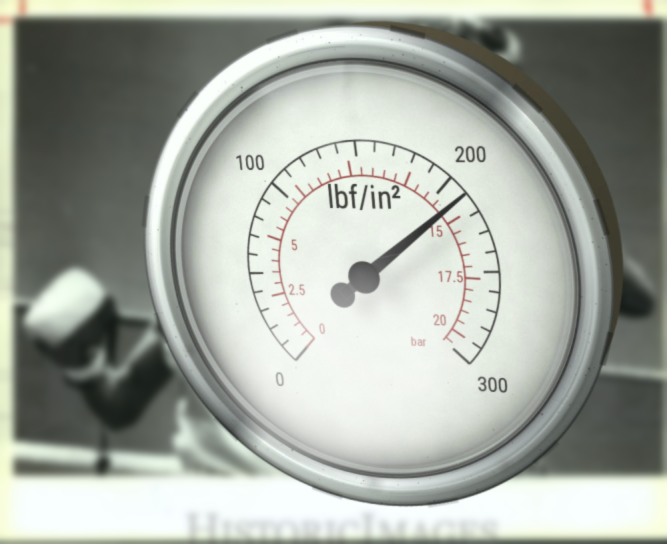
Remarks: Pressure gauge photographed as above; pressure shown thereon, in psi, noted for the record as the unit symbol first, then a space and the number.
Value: psi 210
